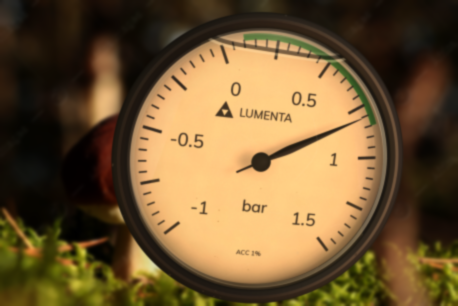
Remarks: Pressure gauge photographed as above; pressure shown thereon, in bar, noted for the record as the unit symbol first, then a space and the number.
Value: bar 0.8
